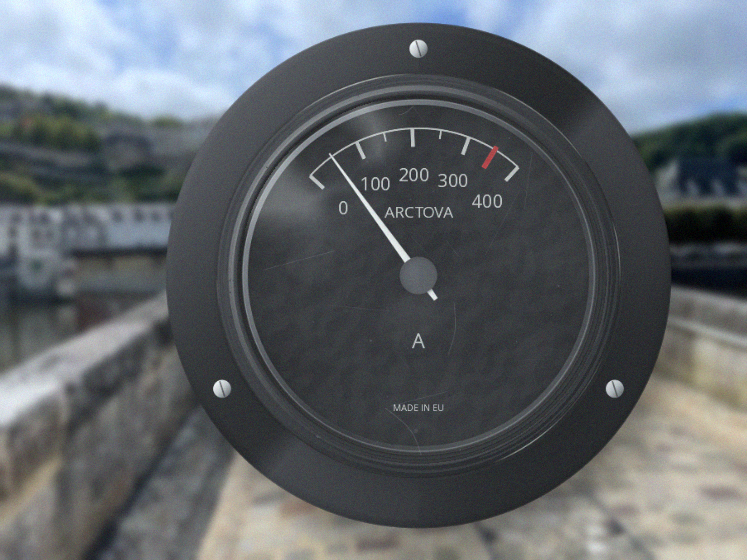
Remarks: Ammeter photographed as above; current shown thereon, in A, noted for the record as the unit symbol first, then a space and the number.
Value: A 50
